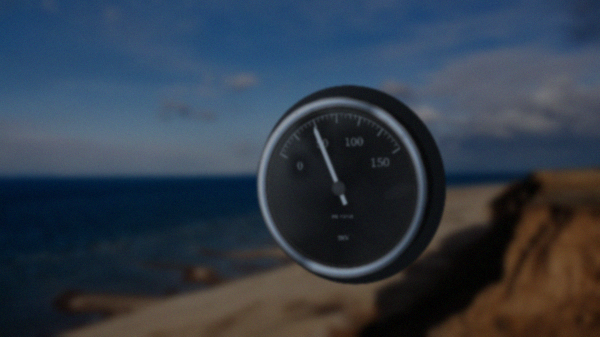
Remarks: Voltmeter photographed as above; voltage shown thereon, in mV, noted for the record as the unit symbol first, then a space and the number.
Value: mV 50
